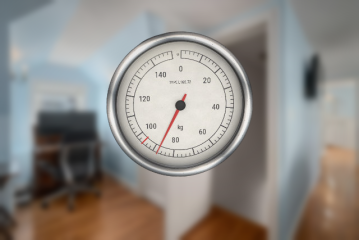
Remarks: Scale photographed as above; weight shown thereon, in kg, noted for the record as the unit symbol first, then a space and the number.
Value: kg 88
